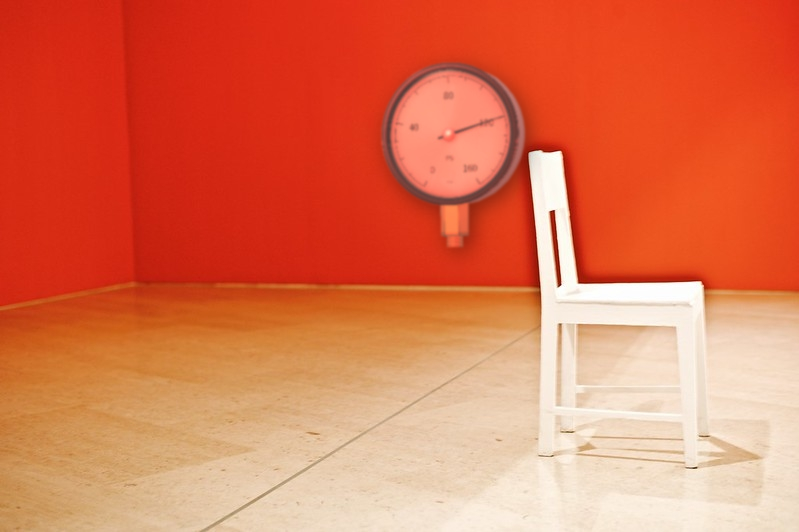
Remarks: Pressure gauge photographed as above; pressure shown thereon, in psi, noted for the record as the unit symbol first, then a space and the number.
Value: psi 120
